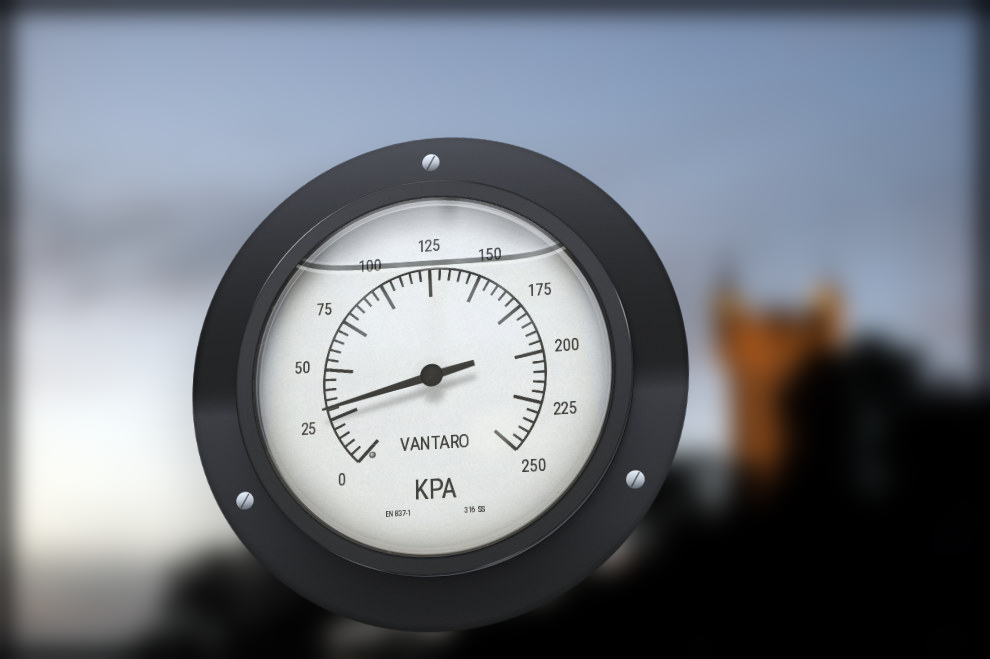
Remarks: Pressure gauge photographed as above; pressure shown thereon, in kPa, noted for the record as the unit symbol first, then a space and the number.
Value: kPa 30
